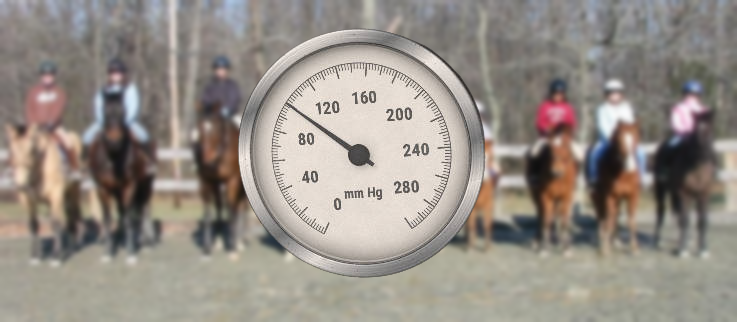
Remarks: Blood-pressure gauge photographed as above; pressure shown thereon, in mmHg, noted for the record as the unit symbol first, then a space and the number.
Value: mmHg 100
